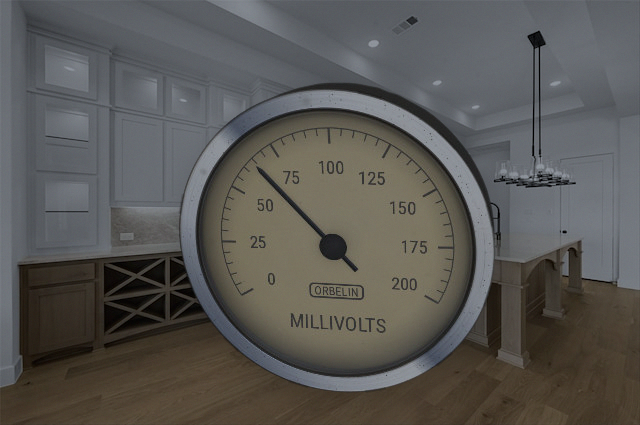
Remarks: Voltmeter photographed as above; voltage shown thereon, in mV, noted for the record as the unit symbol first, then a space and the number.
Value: mV 65
